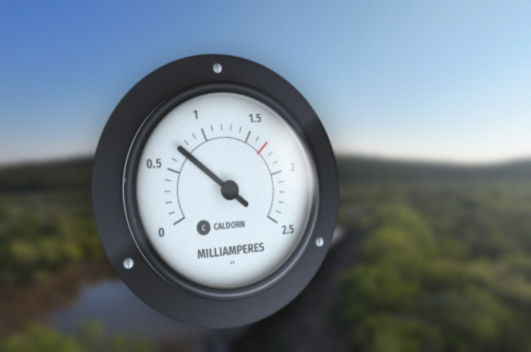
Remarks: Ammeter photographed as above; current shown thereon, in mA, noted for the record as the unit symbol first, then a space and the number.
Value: mA 0.7
